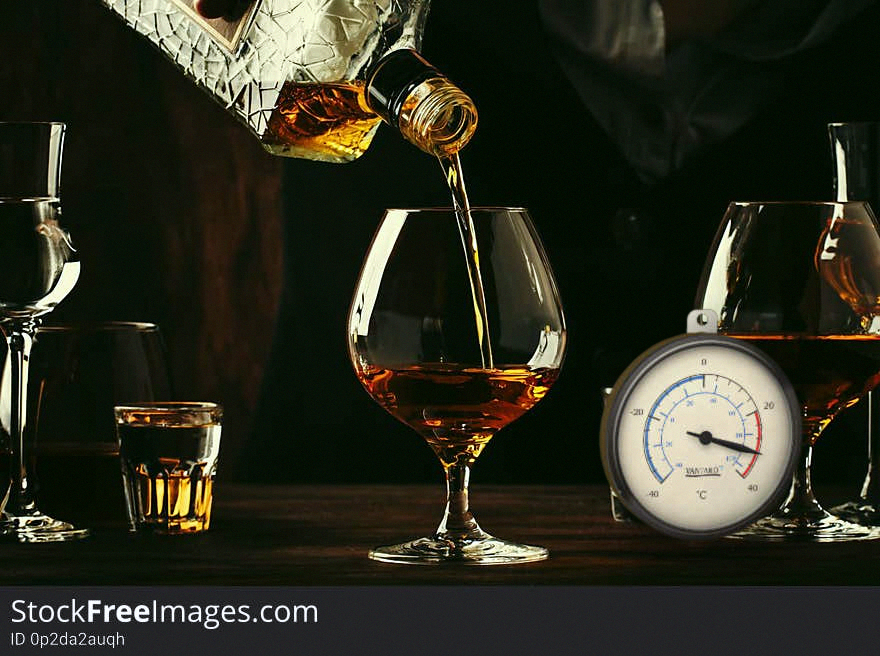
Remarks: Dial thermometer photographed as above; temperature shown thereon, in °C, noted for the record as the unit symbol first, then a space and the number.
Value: °C 32
